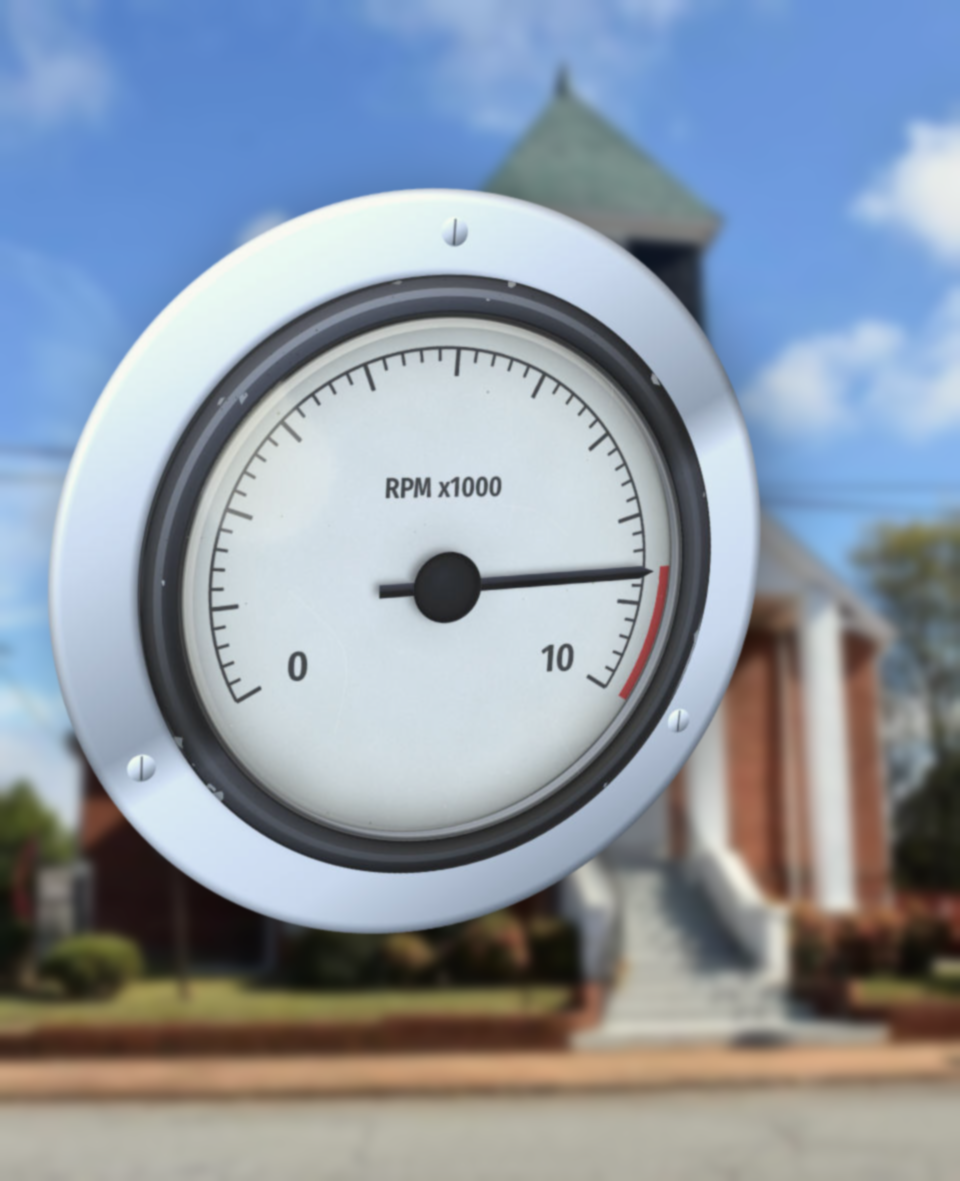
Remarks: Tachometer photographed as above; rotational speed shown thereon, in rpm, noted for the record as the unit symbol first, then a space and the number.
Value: rpm 8600
